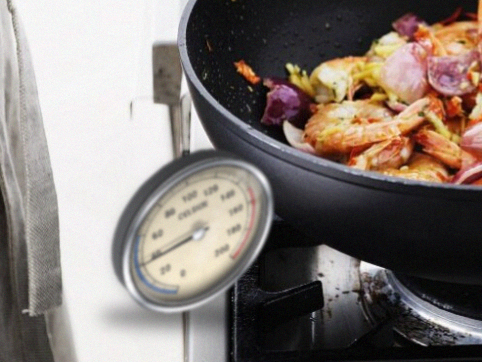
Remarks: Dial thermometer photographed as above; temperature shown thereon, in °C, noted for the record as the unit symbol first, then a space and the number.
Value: °C 40
